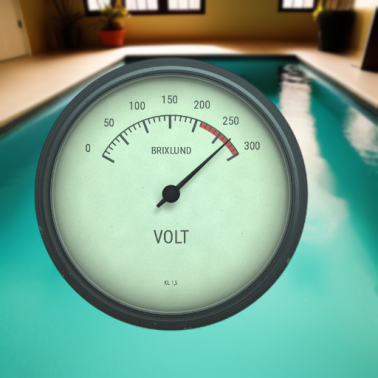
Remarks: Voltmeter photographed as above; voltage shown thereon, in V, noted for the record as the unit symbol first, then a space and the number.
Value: V 270
